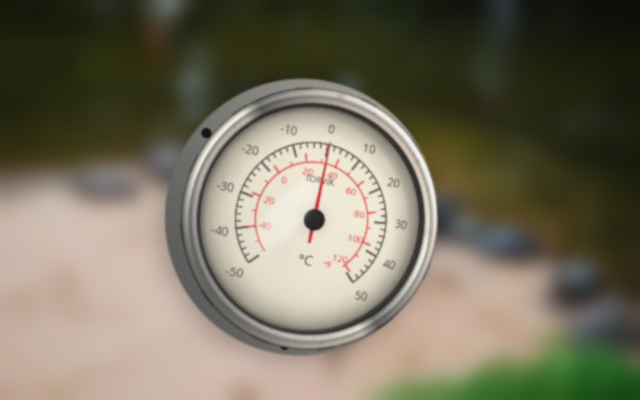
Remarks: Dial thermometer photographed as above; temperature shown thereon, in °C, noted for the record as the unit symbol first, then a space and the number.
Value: °C 0
